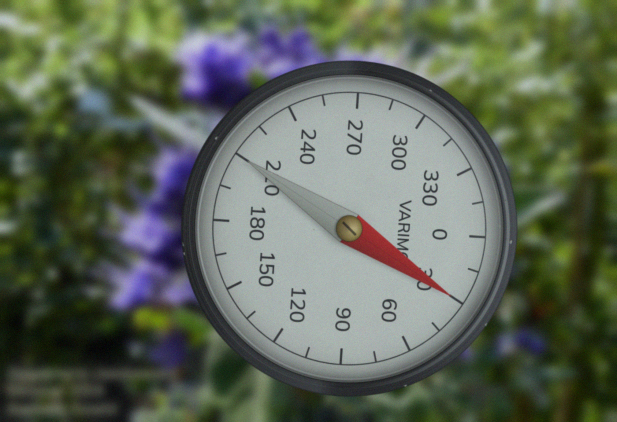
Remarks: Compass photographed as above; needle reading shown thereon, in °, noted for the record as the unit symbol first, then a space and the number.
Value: ° 30
